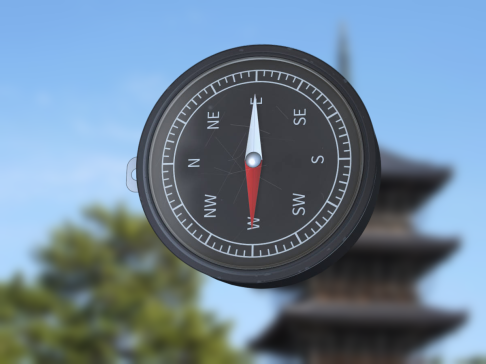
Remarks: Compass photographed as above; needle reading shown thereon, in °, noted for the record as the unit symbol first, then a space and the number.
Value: ° 270
